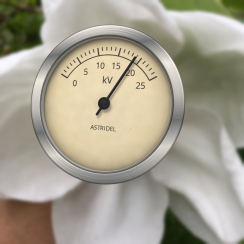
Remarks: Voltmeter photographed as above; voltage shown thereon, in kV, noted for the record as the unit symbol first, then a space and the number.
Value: kV 19
